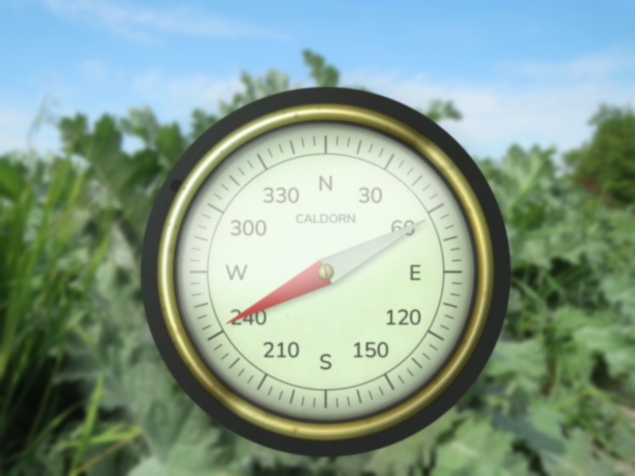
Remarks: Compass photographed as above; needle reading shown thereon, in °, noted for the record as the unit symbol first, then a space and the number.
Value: ° 242.5
